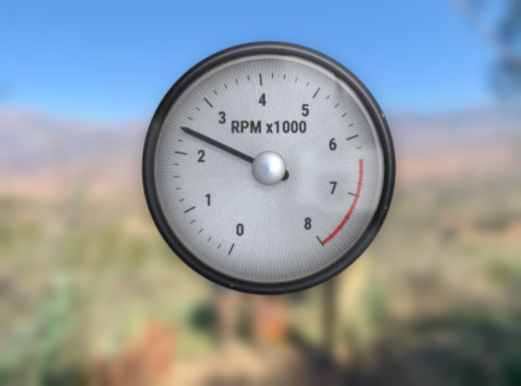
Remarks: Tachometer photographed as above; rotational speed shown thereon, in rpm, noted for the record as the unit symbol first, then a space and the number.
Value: rpm 2400
